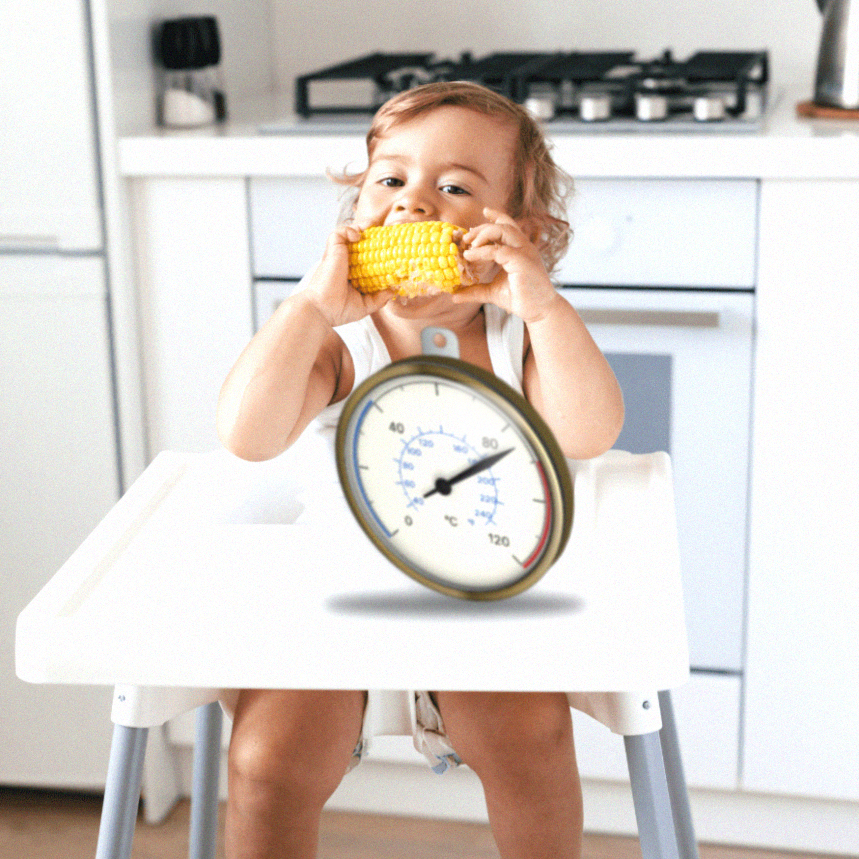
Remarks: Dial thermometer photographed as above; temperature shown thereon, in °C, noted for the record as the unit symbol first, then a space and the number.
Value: °C 85
